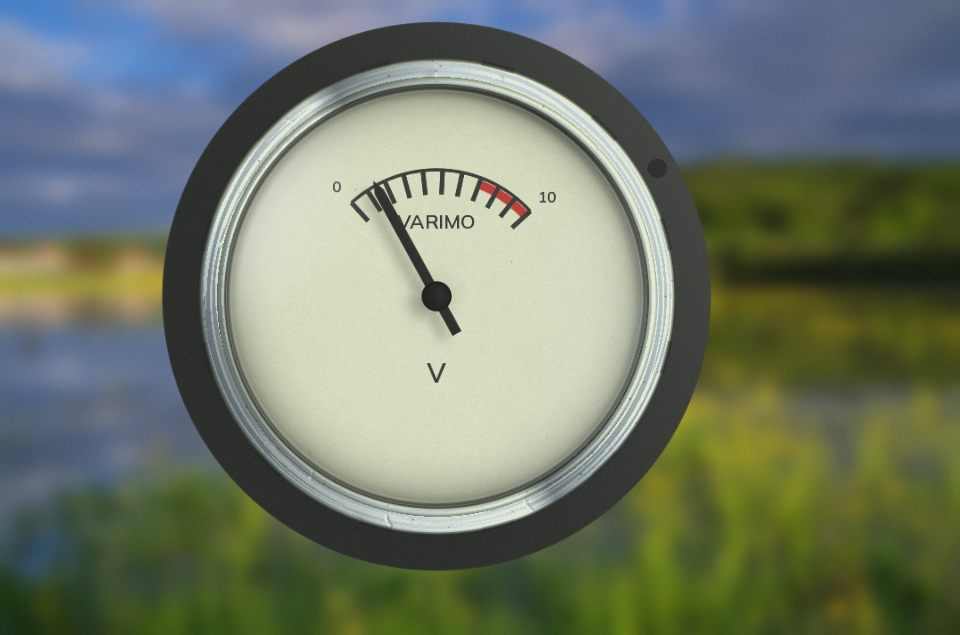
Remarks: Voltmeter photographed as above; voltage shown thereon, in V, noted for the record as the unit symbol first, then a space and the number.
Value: V 1.5
